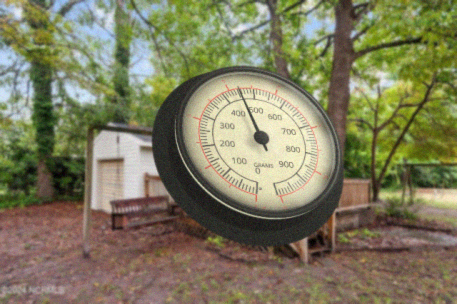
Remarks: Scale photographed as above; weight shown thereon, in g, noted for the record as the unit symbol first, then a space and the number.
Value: g 450
